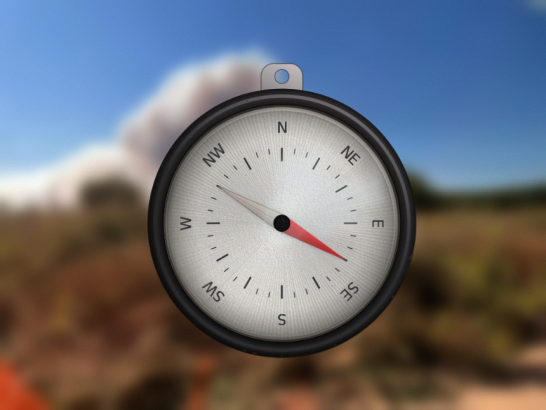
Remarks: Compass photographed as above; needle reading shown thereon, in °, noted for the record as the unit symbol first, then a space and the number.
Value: ° 120
